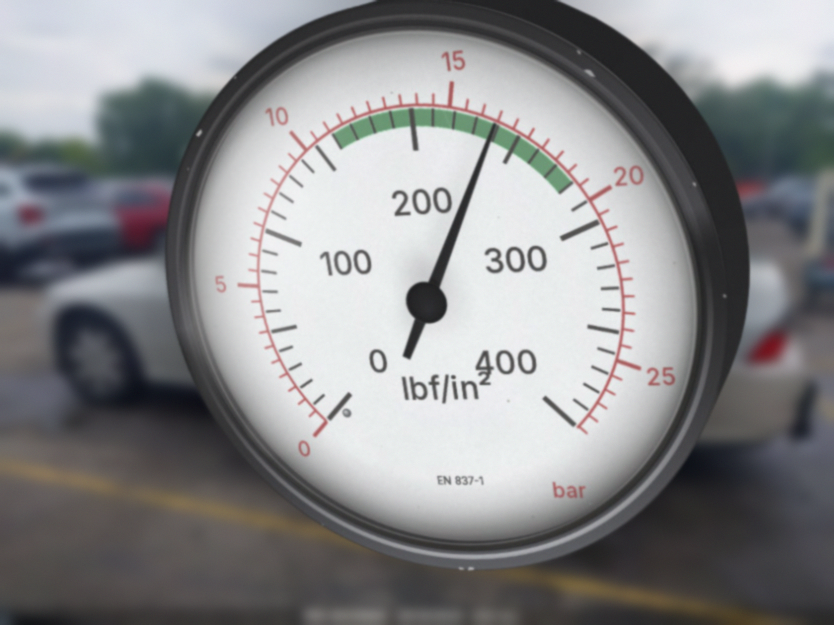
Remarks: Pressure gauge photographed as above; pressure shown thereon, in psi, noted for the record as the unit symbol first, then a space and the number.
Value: psi 240
